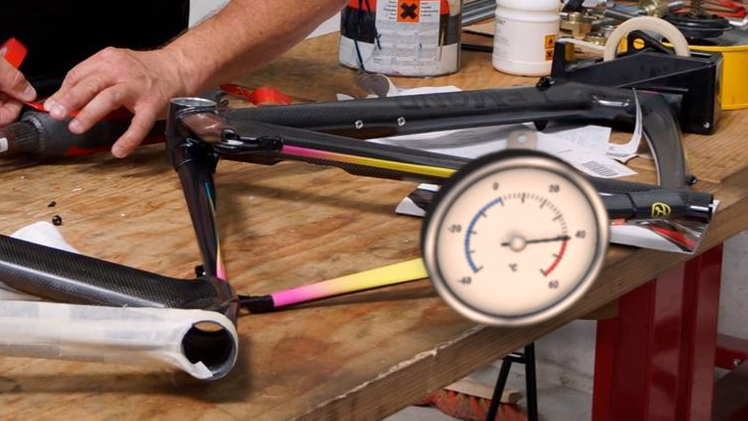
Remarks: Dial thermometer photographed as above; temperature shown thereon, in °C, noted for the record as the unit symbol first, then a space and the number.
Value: °C 40
